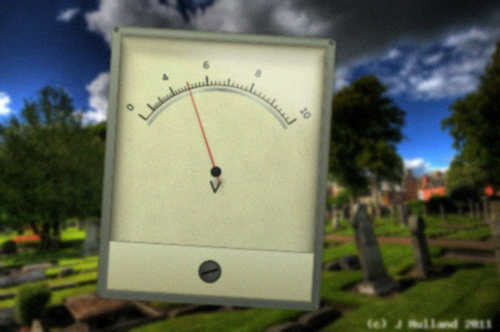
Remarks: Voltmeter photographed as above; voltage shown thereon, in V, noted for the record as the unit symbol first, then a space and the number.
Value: V 5
